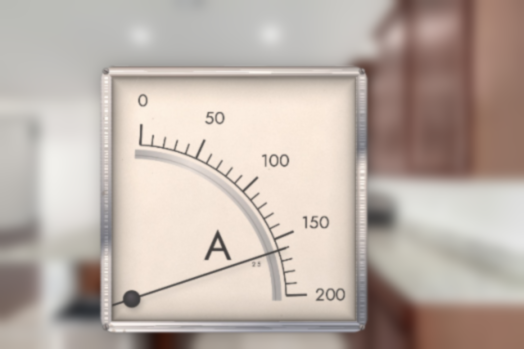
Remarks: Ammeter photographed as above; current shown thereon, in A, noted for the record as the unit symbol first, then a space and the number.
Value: A 160
